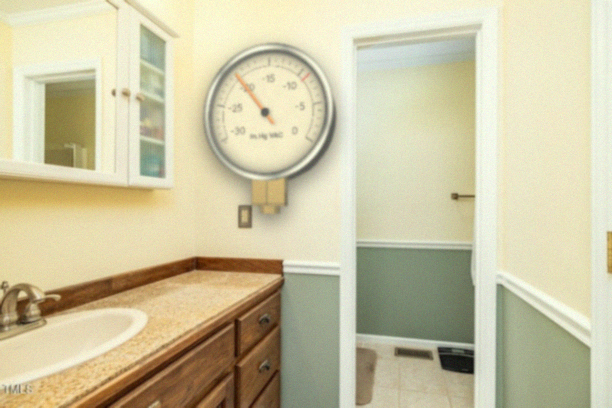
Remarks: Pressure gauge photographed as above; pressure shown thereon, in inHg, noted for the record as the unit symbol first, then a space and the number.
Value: inHg -20
